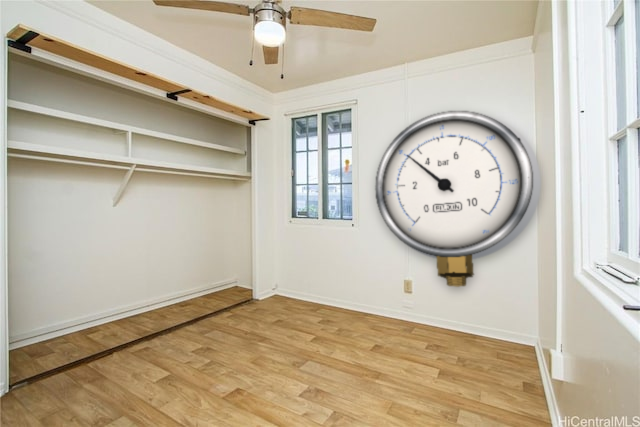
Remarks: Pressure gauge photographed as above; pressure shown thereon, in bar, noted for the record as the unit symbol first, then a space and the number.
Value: bar 3.5
